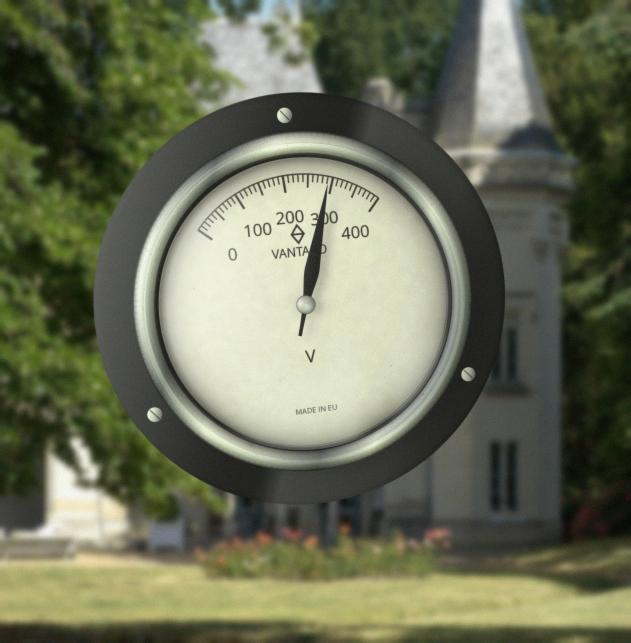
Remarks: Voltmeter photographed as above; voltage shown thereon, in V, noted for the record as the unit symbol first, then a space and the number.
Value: V 290
